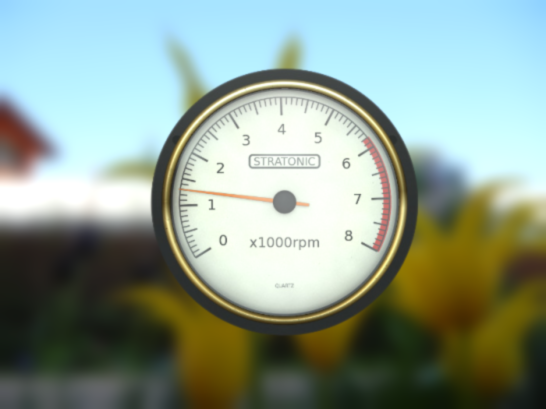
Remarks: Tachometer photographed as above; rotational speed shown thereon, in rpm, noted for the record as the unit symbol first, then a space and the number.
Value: rpm 1300
